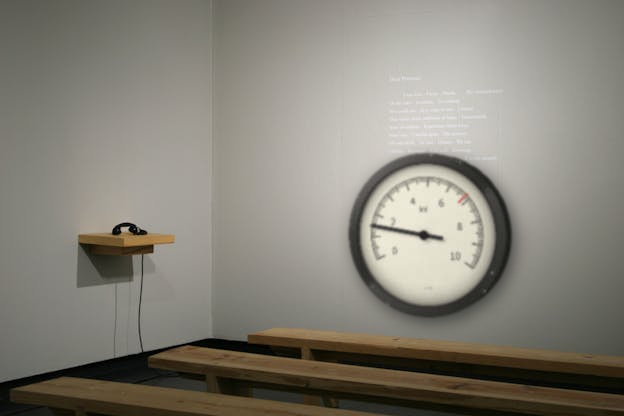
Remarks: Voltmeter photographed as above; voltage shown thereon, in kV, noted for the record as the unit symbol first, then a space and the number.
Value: kV 1.5
